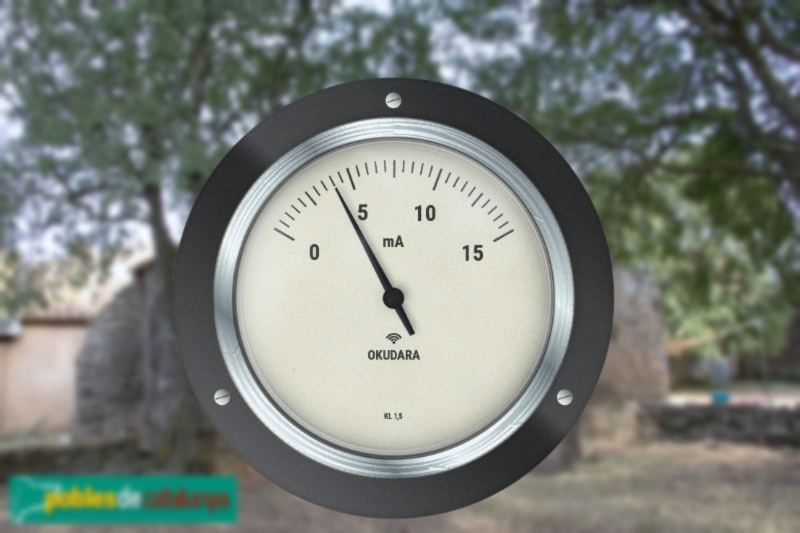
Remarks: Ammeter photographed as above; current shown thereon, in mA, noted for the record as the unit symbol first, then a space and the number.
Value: mA 4
